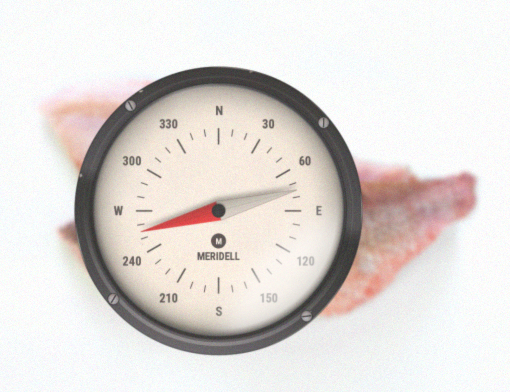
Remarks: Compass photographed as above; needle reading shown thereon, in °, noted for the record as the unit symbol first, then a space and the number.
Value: ° 255
